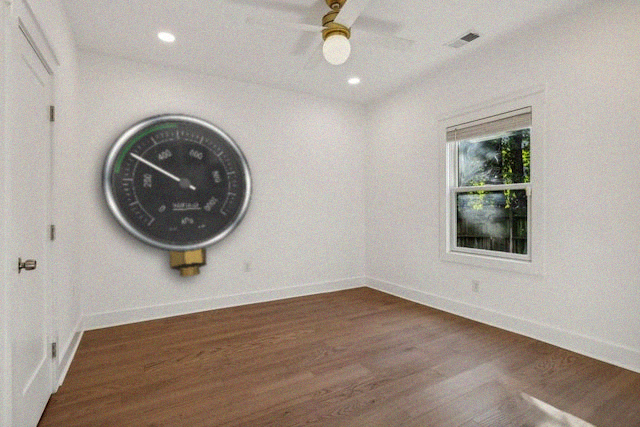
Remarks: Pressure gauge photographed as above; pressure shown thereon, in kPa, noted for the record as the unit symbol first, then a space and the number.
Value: kPa 300
